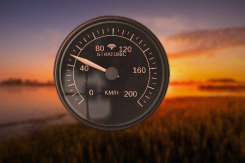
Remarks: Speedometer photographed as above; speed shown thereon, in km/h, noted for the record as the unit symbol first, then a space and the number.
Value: km/h 50
